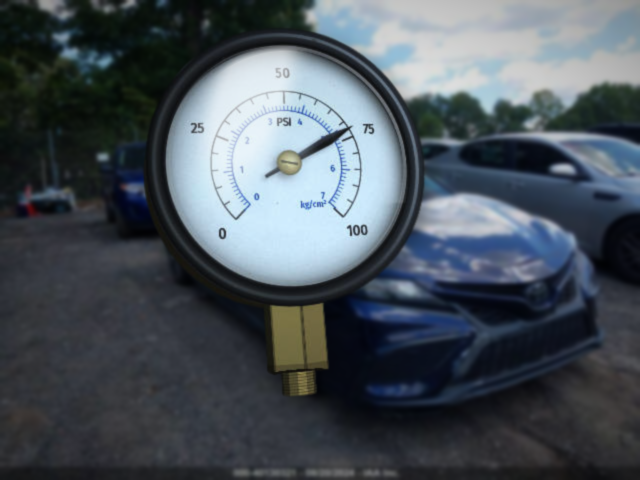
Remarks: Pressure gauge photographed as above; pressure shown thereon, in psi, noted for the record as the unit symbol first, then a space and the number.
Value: psi 72.5
